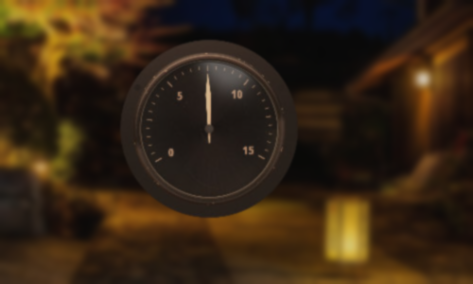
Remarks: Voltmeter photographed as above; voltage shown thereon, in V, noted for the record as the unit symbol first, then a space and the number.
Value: V 7.5
